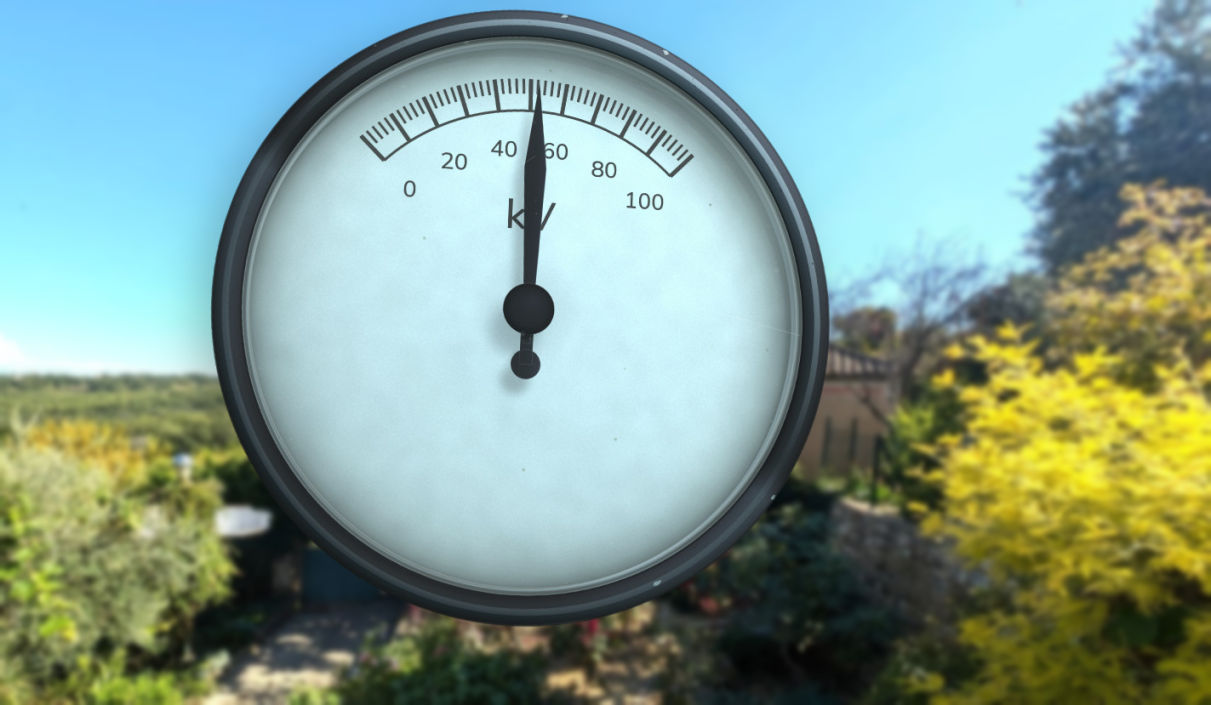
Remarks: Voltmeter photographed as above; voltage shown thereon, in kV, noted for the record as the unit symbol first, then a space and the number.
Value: kV 52
